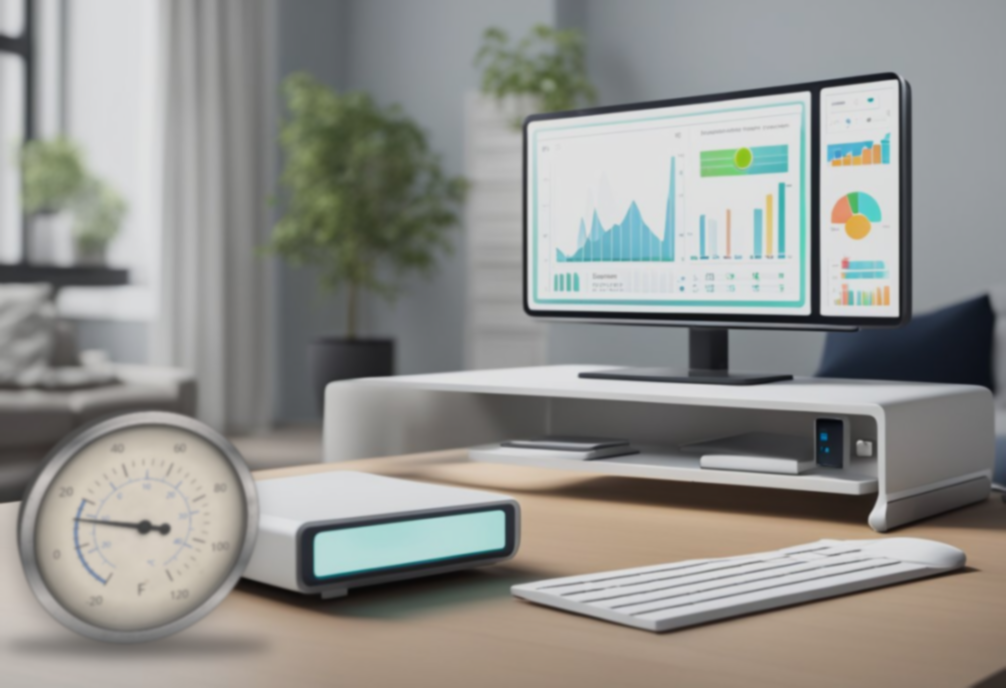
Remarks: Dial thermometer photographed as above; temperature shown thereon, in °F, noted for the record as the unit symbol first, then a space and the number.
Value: °F 12
